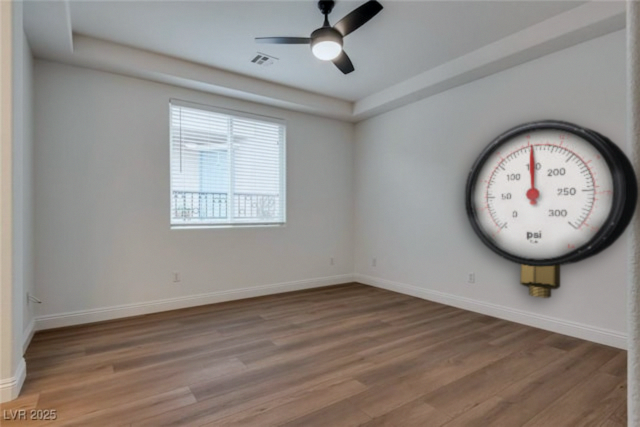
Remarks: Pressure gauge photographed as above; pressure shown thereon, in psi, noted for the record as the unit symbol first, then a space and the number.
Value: psi 150
